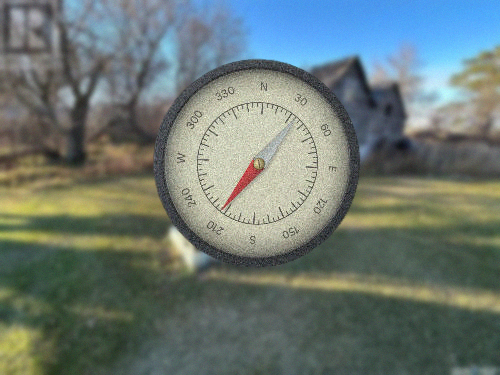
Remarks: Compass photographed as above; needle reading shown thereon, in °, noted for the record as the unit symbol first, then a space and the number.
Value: ° 215
